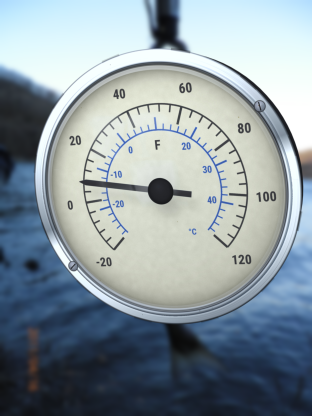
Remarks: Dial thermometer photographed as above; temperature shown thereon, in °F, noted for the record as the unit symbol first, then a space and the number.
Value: °F 8
